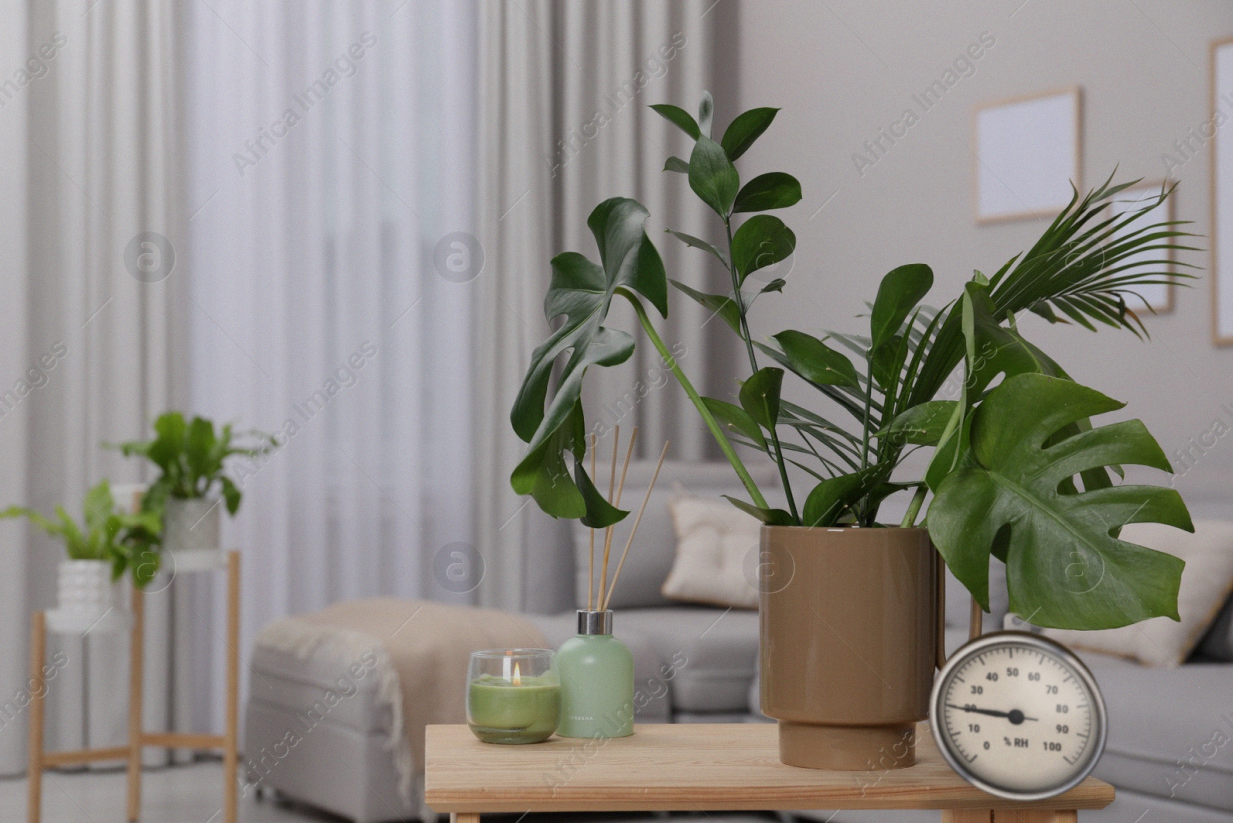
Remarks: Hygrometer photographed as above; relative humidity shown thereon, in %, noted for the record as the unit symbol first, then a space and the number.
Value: % 20
